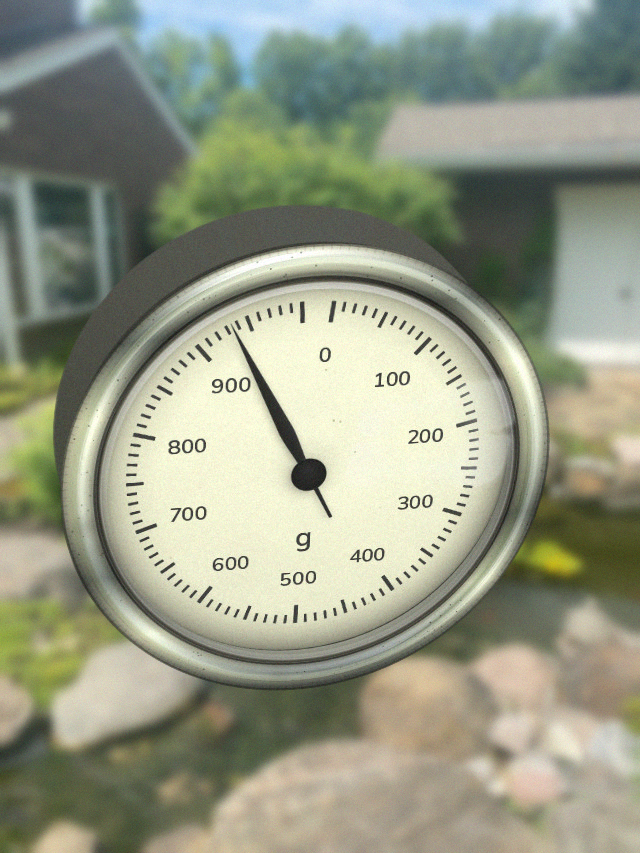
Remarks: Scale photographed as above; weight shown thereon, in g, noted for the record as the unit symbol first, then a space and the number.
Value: g 935
